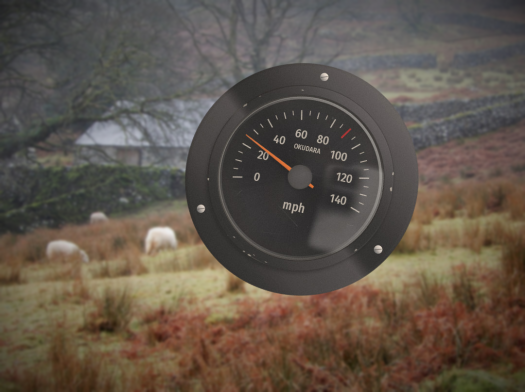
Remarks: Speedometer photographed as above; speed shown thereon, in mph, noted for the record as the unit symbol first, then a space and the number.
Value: mph 25
